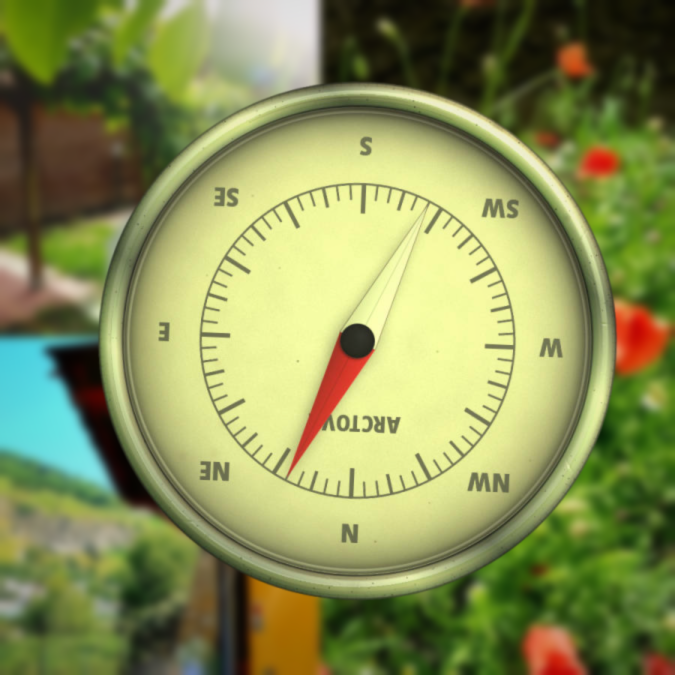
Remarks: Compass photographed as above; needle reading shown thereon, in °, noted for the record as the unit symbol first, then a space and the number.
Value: ° 25
